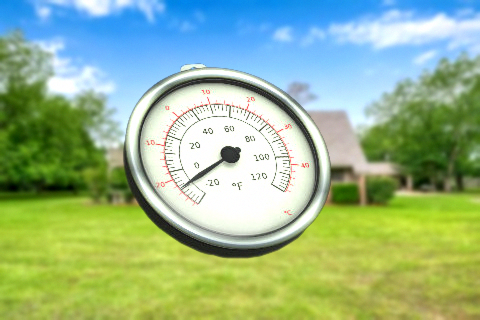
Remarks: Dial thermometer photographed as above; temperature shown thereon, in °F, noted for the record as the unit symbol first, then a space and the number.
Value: °F -10
